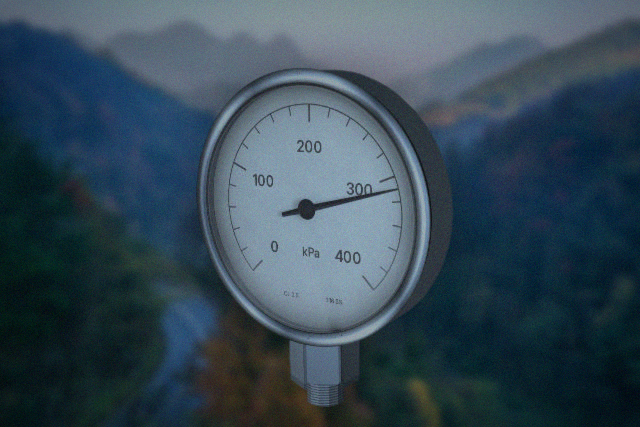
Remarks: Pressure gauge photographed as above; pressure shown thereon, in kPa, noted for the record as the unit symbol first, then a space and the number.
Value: kPa 310
